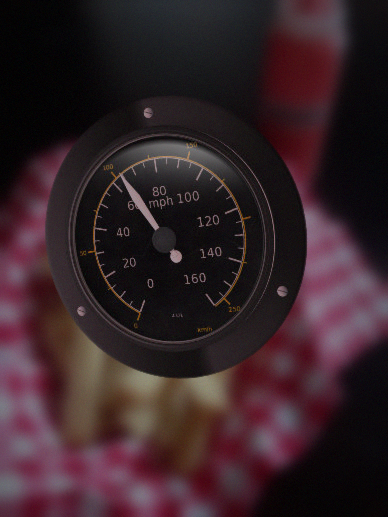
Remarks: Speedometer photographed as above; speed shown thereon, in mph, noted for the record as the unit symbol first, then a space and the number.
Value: mph 65
